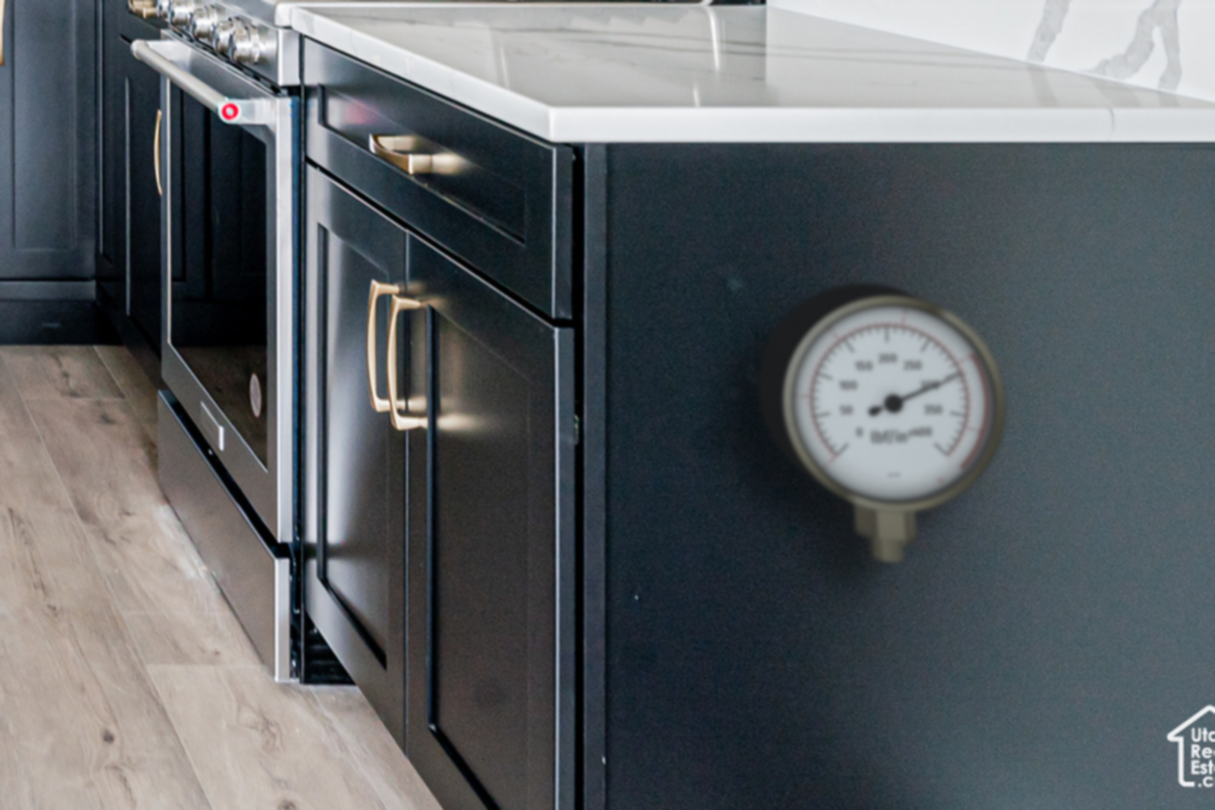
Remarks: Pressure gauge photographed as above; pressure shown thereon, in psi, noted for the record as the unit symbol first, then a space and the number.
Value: psi 300
